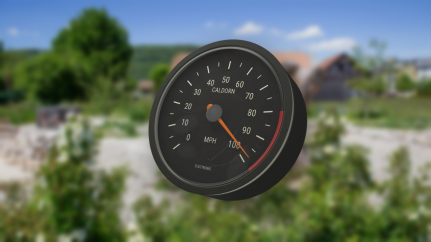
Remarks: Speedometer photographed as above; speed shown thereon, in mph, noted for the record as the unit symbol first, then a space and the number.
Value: mph 97.5
